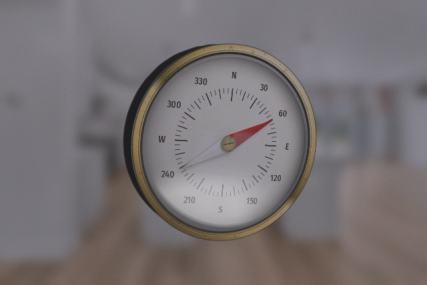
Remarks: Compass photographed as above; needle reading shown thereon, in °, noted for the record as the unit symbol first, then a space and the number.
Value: ° 60
